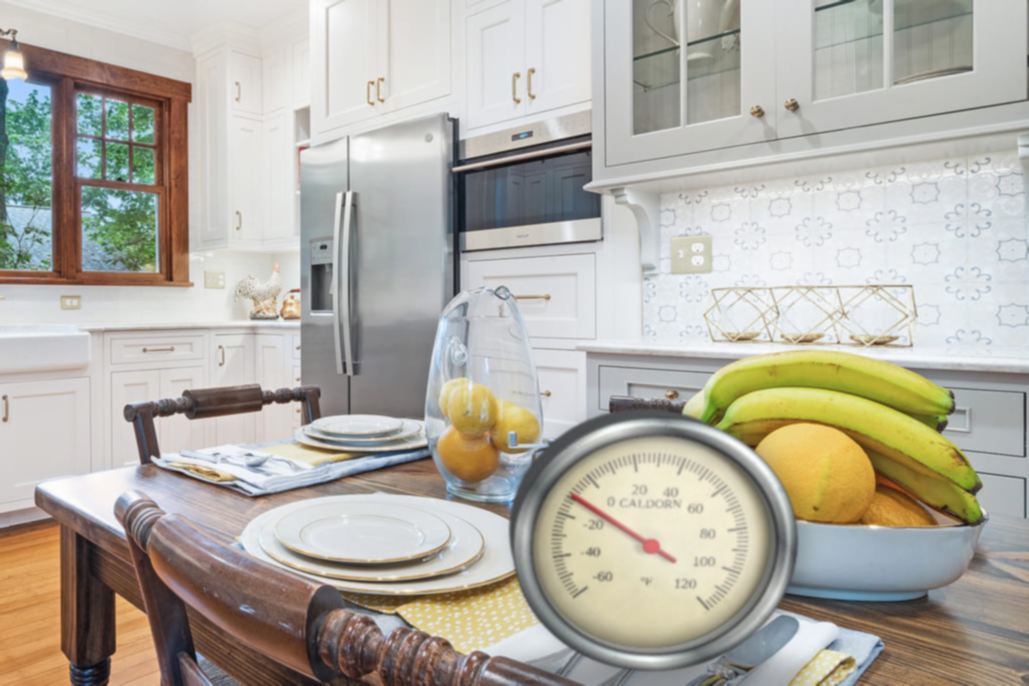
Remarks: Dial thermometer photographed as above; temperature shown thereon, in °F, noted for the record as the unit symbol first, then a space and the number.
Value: °F -10
